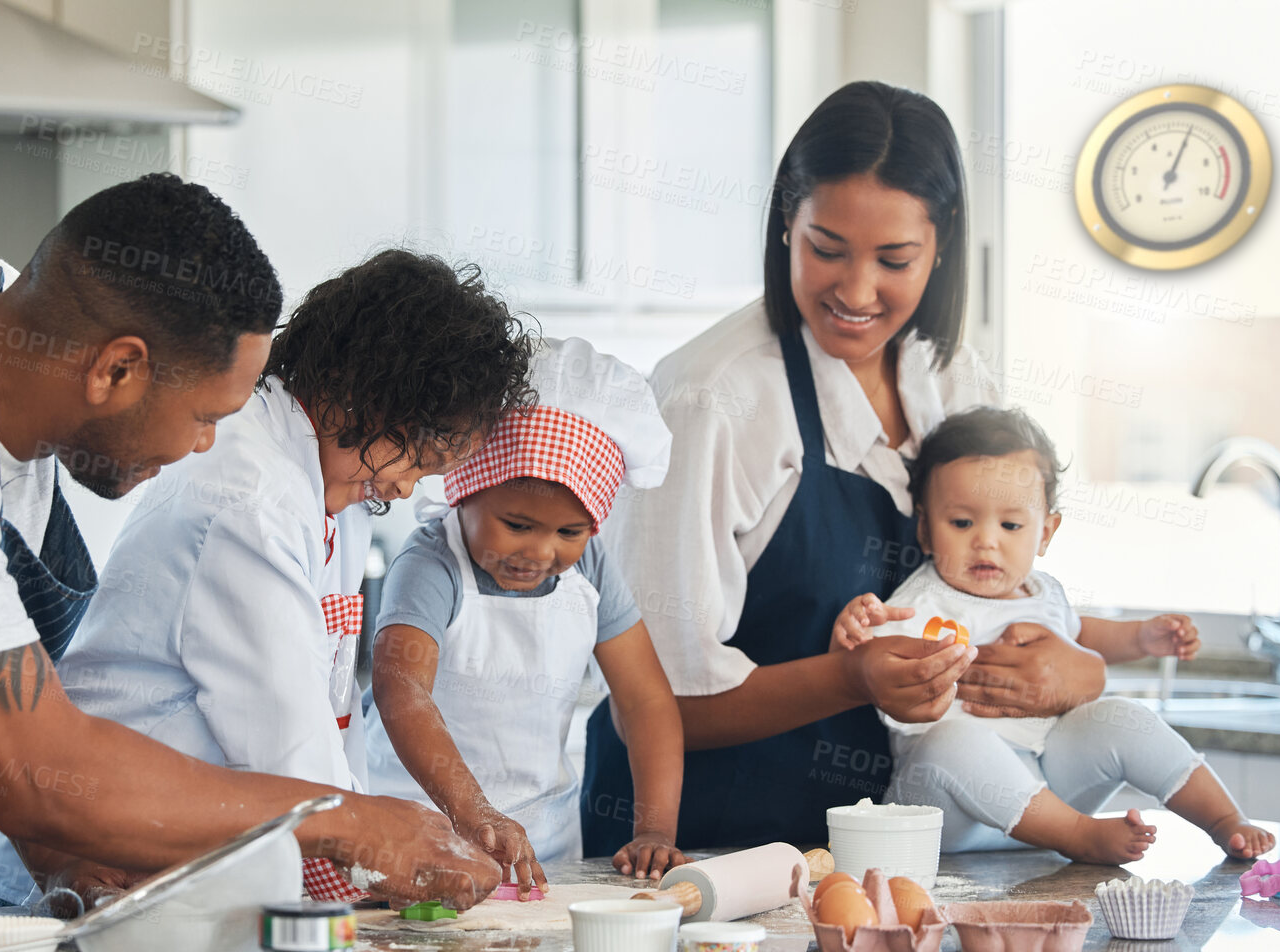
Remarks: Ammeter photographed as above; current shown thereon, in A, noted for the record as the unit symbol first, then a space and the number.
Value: A 6
